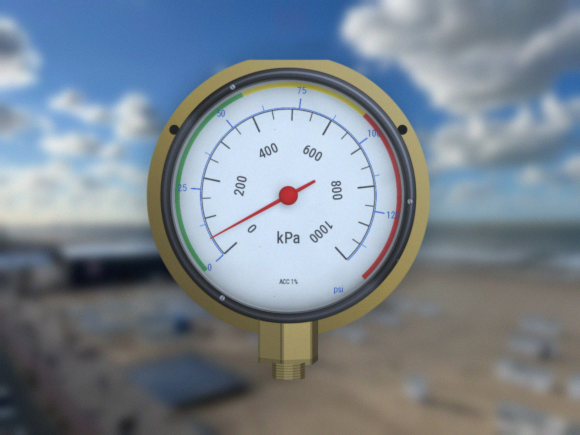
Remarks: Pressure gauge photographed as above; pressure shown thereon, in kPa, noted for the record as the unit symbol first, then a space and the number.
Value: kPa 50
